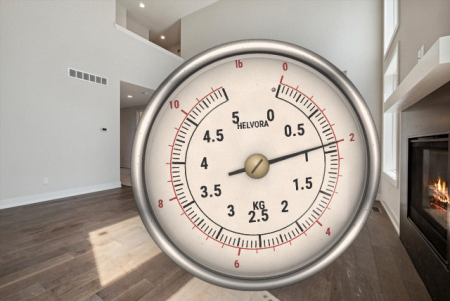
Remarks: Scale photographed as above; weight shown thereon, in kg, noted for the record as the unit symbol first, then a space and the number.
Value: kg 0.9
